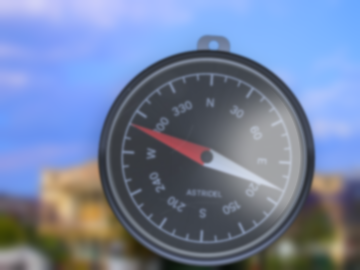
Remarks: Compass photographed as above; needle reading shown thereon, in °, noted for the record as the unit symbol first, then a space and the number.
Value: ° 290
